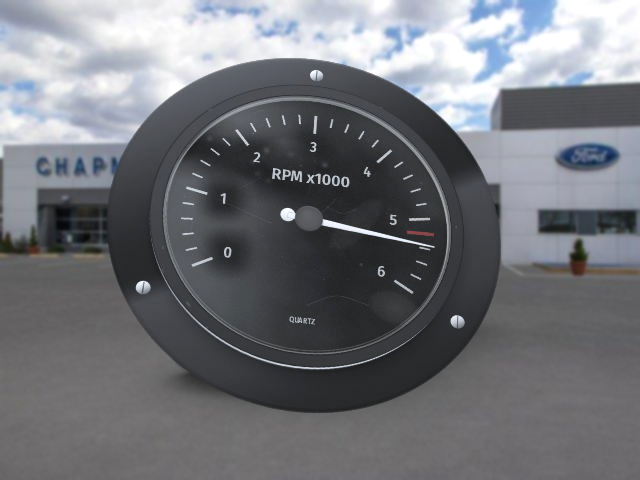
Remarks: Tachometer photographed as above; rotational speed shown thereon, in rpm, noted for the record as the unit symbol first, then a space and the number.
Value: rpm 5400
